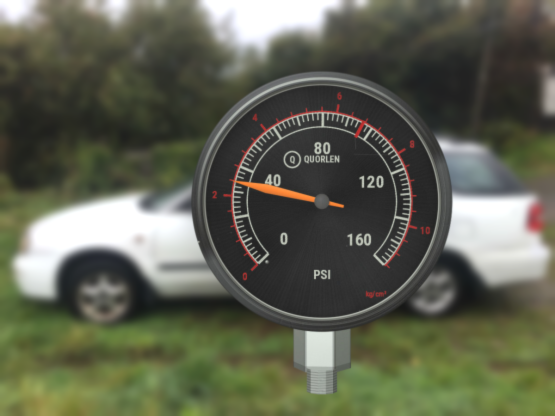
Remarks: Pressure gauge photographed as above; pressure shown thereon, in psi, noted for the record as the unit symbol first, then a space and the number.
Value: psi 34
